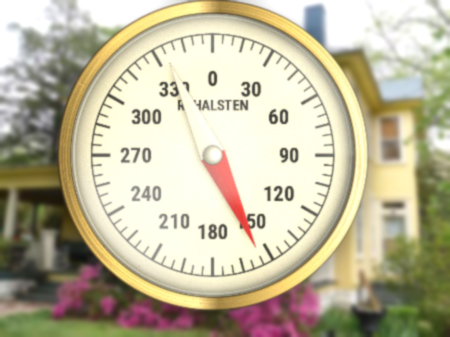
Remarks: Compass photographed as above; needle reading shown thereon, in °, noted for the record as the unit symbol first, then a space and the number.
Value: ° 155
